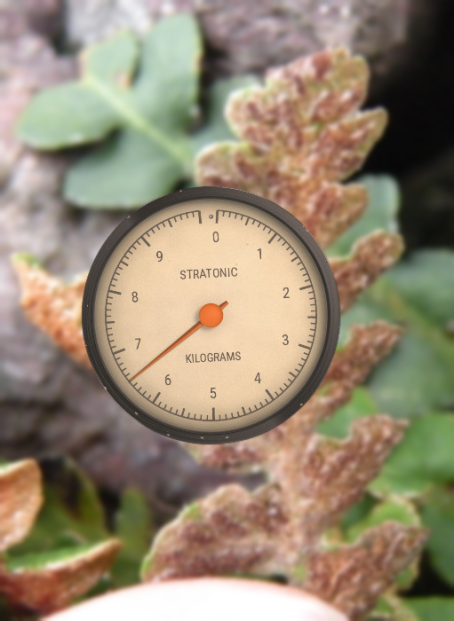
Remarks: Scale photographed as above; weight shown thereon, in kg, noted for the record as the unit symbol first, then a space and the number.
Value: kg 6.5
